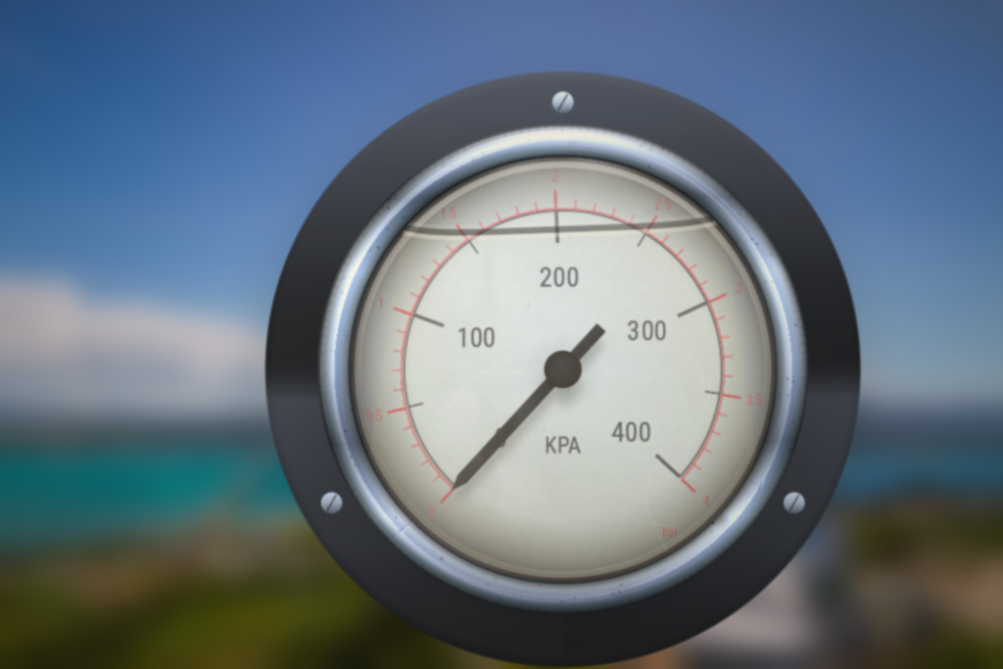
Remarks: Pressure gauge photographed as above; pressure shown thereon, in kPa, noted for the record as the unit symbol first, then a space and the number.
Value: kPa 0
